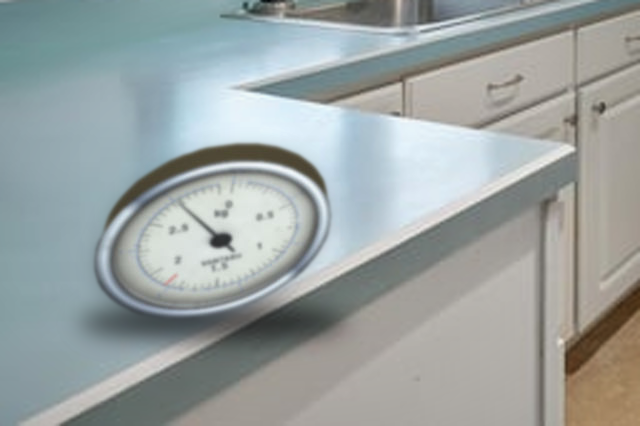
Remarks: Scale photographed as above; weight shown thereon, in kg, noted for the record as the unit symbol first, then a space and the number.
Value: kg 2.75
